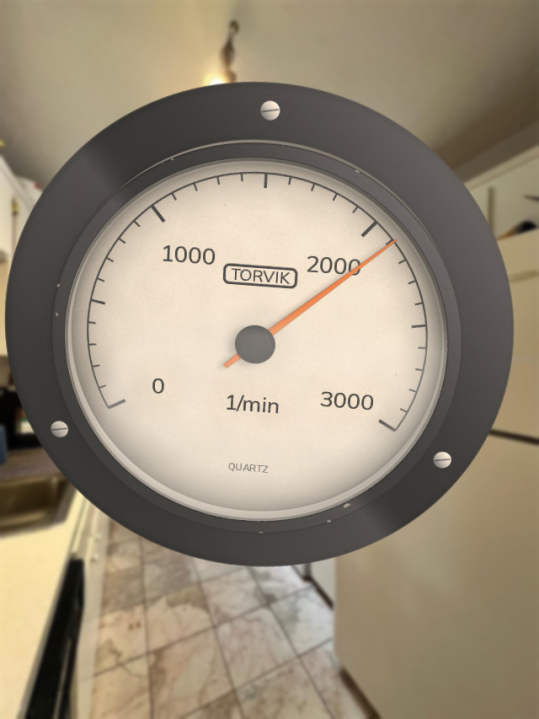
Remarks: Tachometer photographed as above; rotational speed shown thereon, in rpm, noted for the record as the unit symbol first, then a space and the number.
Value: rpm 2100
